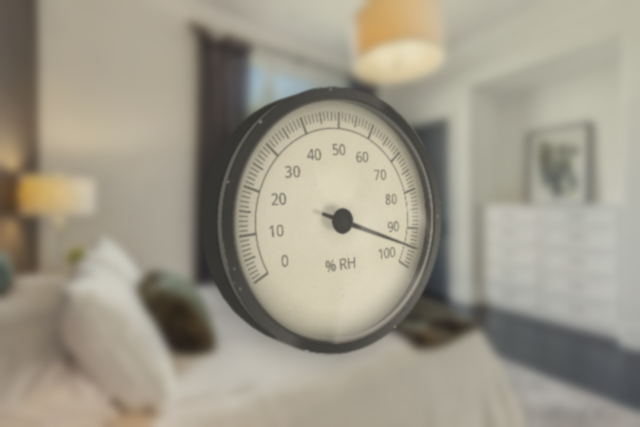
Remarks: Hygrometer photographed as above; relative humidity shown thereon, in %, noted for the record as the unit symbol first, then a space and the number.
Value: % 95
